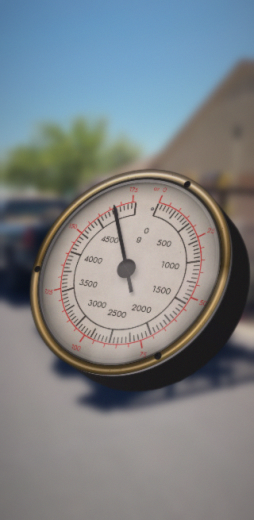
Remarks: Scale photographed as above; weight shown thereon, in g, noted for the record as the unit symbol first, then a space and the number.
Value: g 4750
